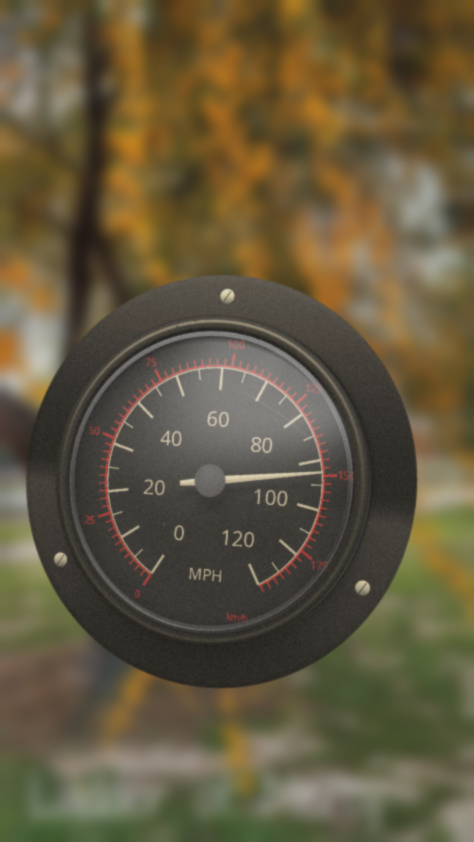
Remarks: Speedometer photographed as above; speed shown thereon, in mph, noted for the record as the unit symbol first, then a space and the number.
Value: mph 92.5
